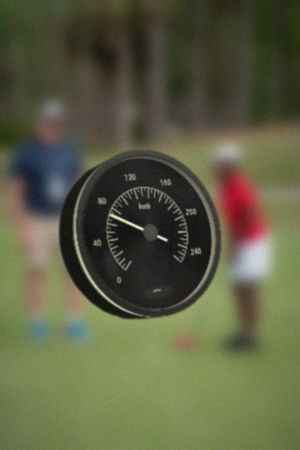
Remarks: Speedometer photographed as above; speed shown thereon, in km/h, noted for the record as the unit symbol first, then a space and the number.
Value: km/h 70
